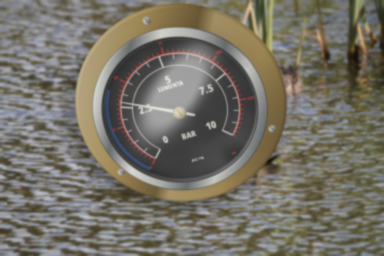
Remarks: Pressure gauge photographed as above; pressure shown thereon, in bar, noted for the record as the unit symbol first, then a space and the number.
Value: bar 2.75
